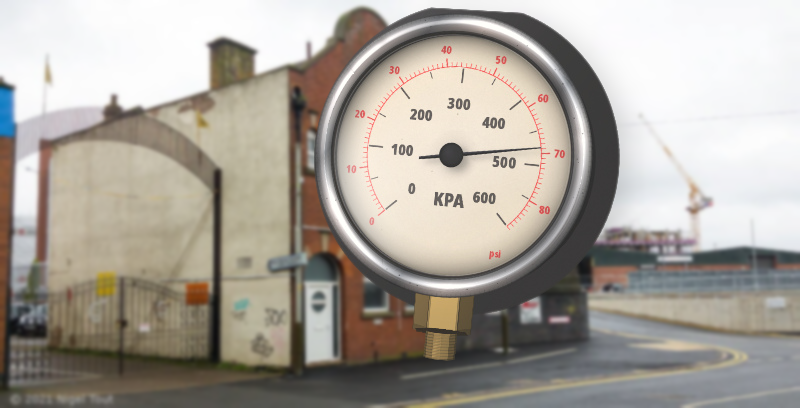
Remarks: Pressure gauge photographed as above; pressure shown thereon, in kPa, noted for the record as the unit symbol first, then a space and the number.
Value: kPa 475
